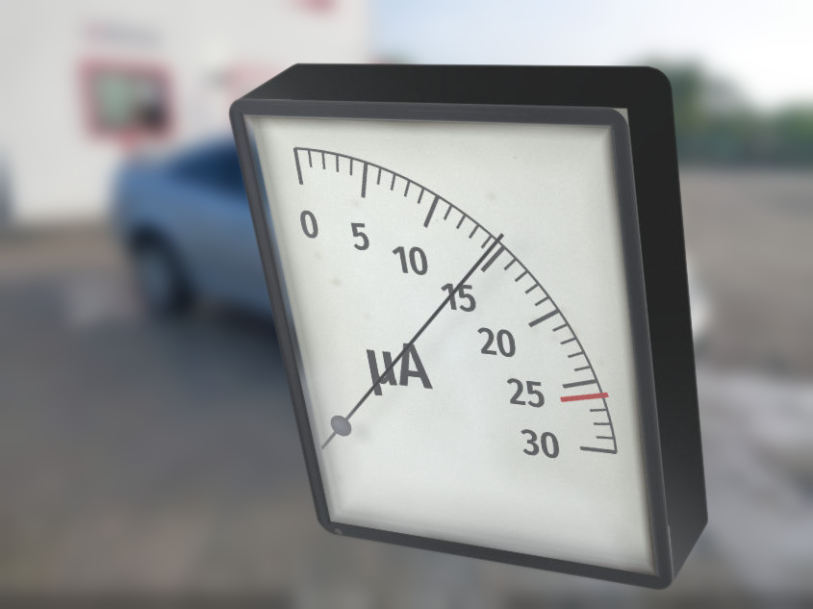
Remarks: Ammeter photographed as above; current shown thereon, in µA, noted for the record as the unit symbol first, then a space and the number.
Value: µA 14.5
